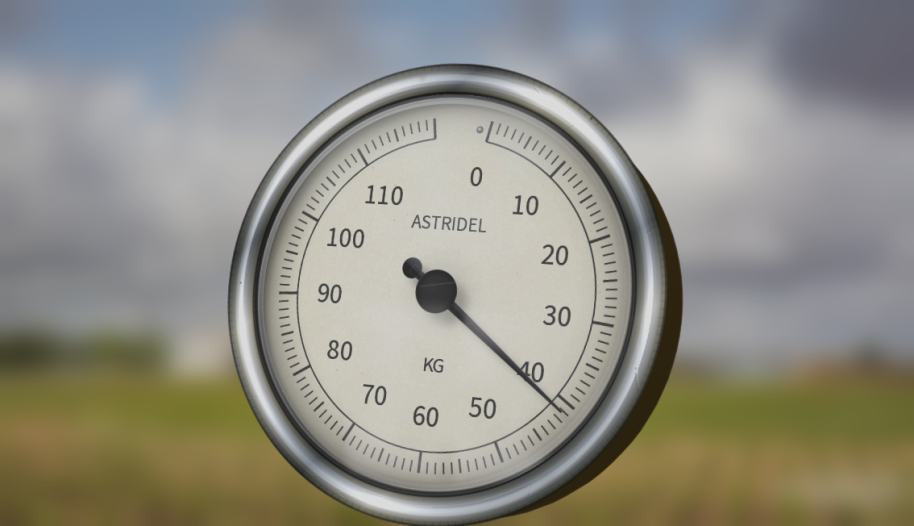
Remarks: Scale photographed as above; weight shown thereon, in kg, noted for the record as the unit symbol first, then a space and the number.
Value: kg 41
